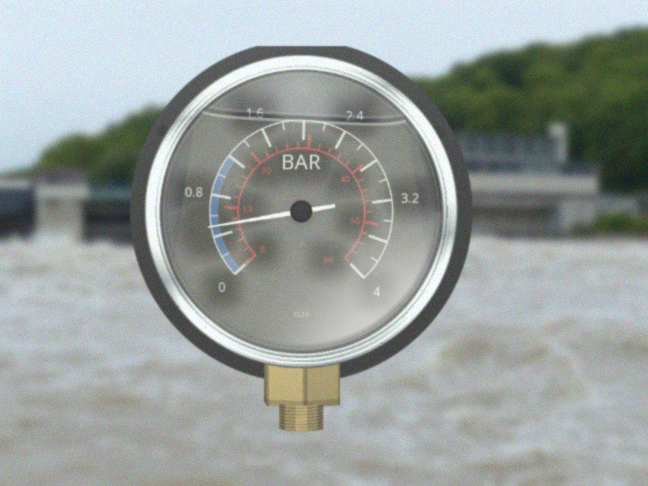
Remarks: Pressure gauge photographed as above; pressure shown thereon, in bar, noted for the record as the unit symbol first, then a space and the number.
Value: bar 0.5
